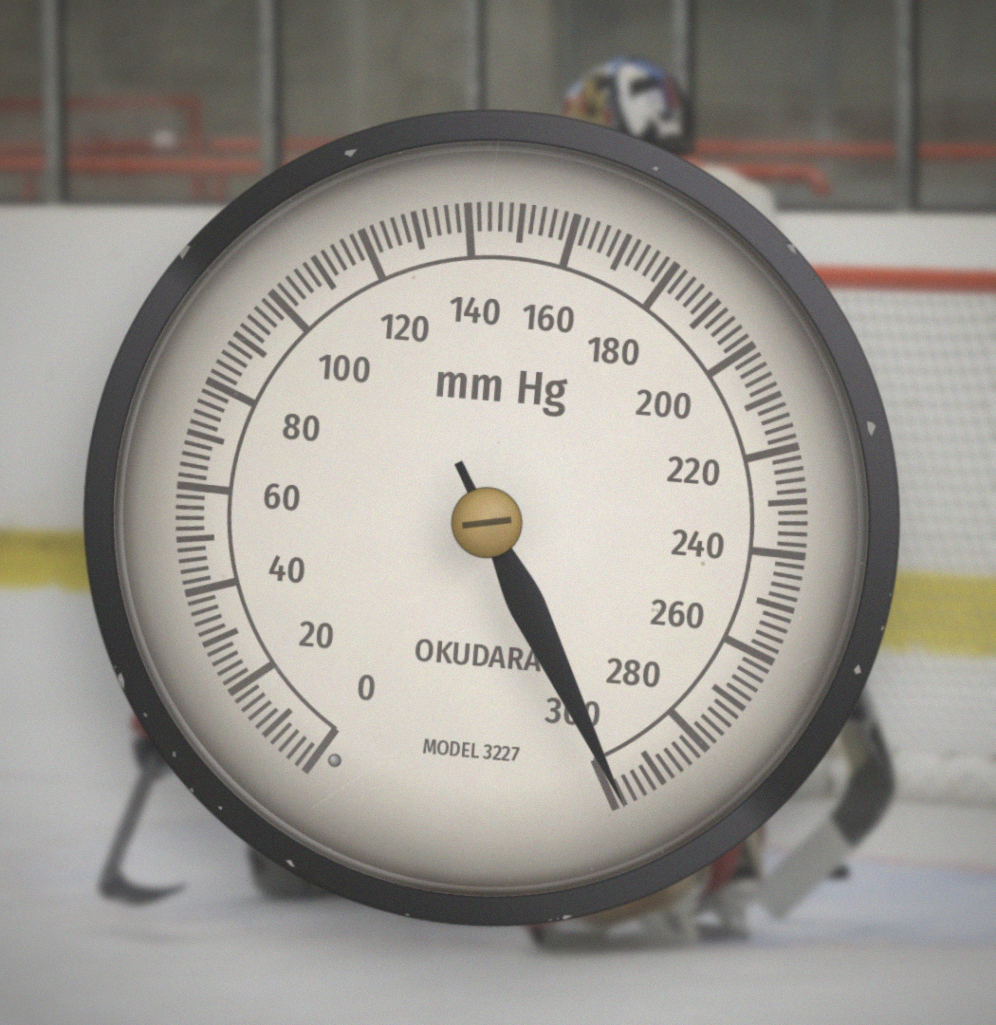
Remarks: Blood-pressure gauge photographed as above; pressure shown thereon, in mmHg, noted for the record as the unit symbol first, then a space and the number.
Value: mmHg 298
